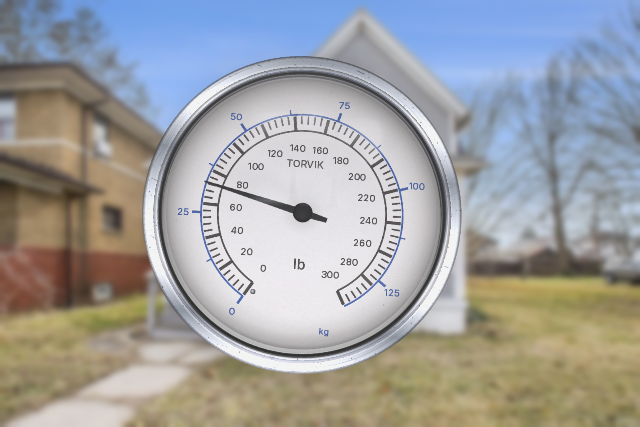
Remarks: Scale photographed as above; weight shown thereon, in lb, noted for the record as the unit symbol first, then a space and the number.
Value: lb 72
